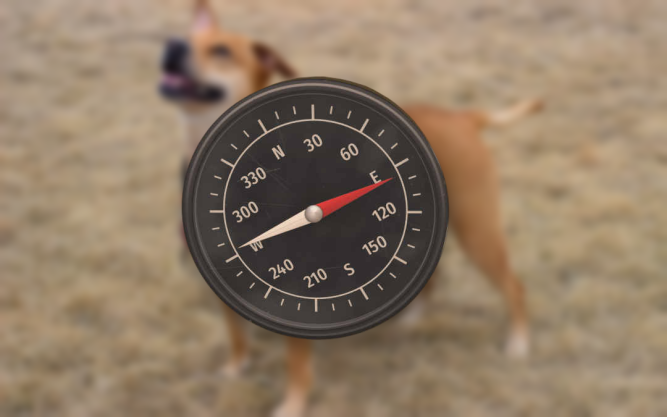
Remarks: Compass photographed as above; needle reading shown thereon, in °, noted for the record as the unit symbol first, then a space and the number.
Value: ° 95
